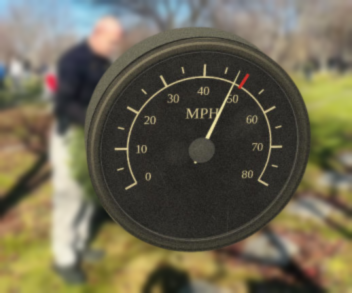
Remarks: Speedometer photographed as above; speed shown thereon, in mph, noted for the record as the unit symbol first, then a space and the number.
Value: mph 47.5
